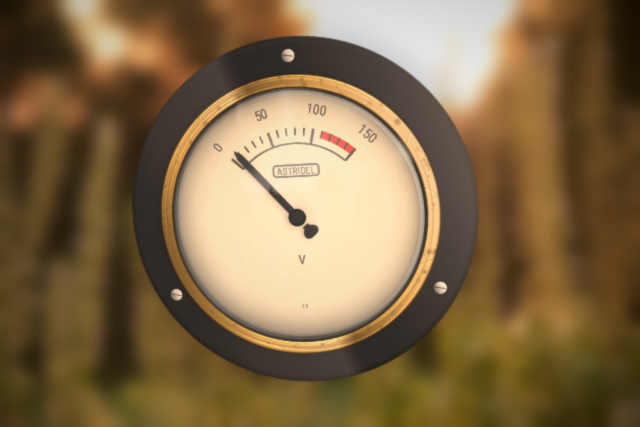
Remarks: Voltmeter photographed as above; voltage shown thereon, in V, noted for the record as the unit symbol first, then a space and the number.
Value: V 10
